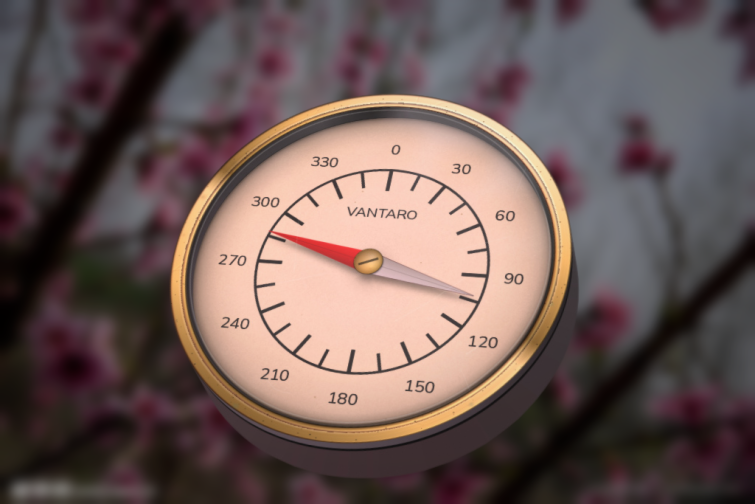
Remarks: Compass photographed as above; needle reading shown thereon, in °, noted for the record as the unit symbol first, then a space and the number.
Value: ° 285
